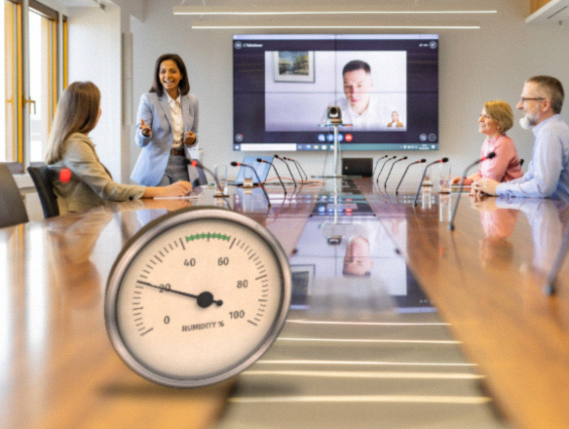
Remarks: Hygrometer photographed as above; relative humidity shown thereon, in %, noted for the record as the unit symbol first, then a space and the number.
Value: % 20
